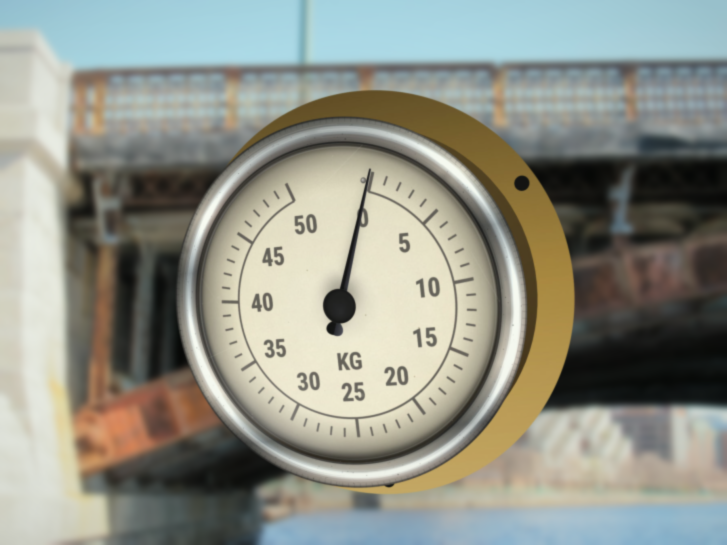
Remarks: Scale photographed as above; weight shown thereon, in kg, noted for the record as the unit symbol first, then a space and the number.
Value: kg 0
